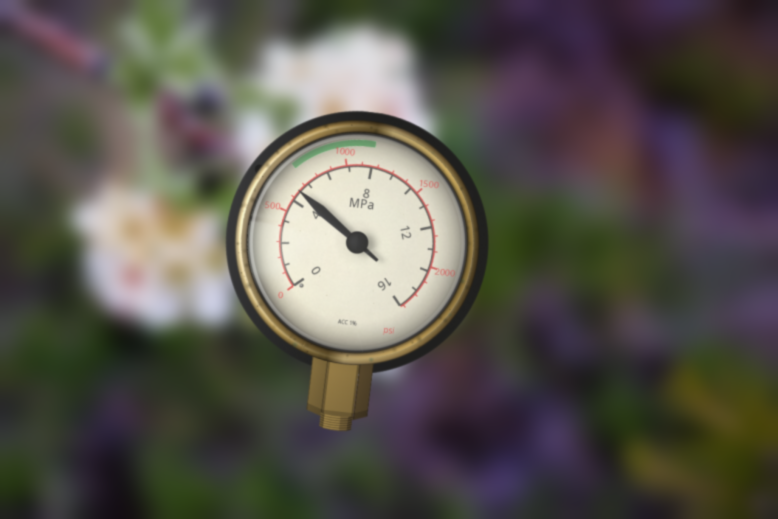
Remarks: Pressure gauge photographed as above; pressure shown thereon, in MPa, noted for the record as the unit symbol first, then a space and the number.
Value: MPa 4.5
